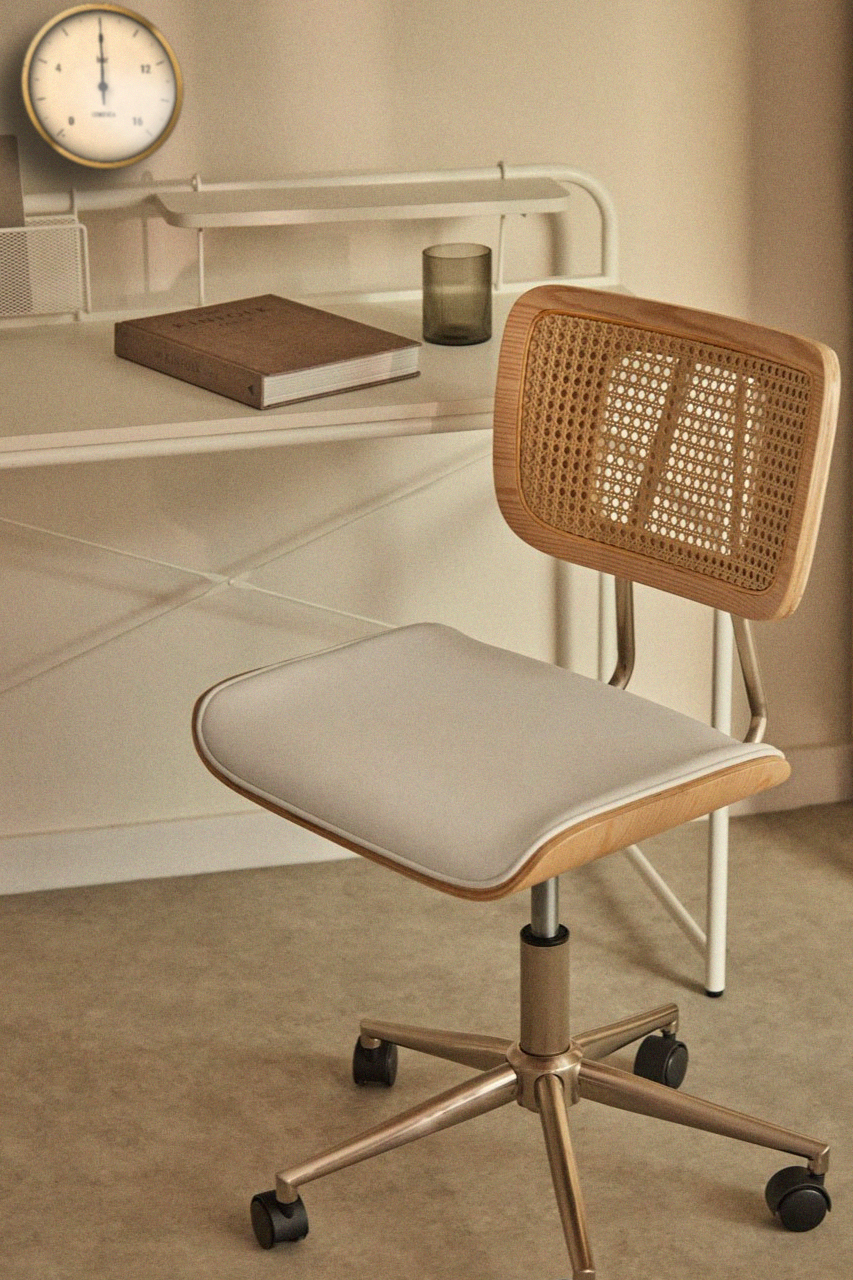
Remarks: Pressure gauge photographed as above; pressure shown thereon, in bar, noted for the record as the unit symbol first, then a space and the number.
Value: bar 8
